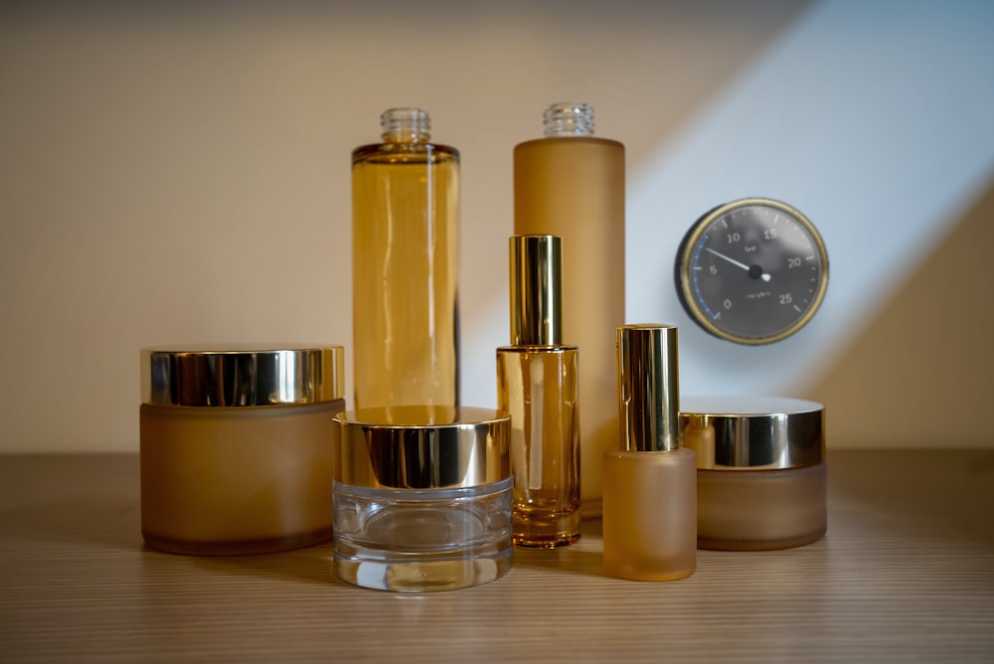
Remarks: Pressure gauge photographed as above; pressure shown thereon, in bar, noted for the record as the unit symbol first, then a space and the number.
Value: bar 7
